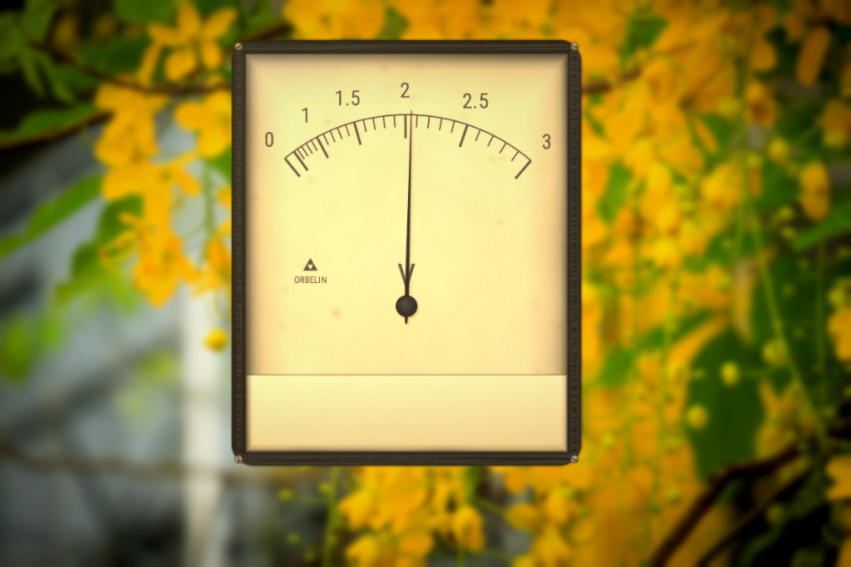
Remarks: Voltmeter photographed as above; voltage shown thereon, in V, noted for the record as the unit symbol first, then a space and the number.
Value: V 2.05
